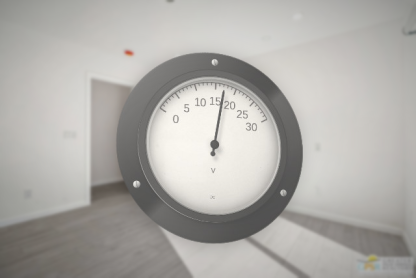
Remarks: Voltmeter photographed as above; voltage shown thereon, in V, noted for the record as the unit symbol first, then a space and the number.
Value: V 17
